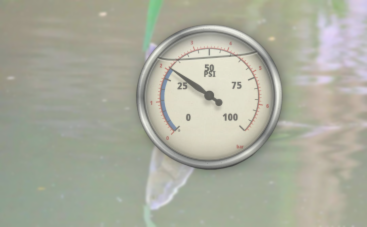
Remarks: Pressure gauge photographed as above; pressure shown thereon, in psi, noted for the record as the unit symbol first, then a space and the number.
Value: psi 30
